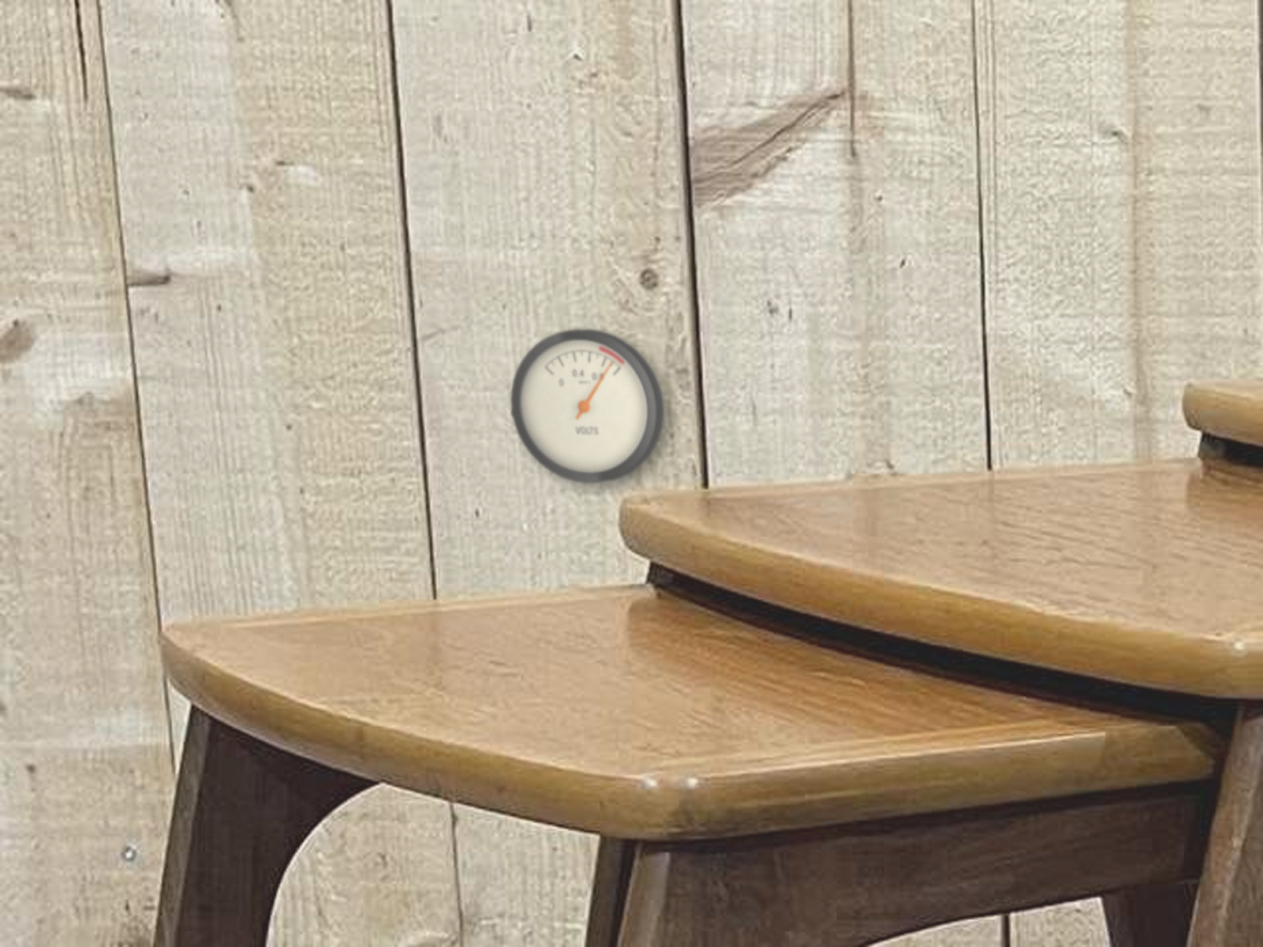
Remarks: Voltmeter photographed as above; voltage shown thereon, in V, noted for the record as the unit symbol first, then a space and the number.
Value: V 0.9
